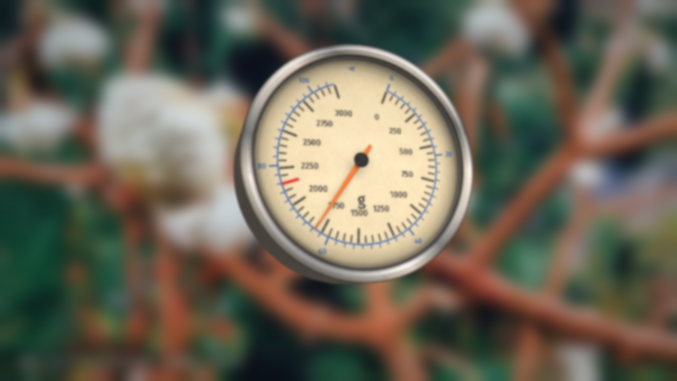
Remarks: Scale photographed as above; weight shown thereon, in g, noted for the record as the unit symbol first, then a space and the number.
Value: g 1800
